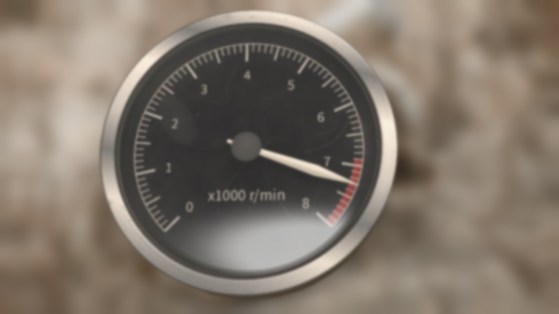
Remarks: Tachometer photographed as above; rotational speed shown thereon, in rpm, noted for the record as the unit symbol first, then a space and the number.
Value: rpm 7300
